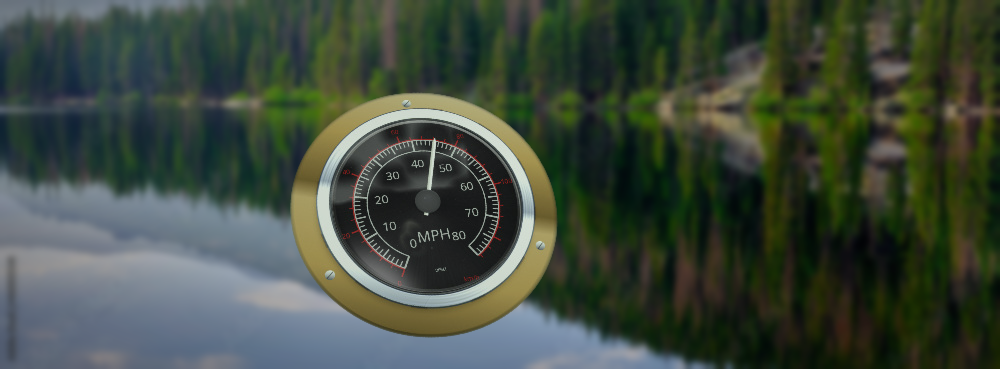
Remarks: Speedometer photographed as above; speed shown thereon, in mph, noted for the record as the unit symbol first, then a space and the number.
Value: mph 45
